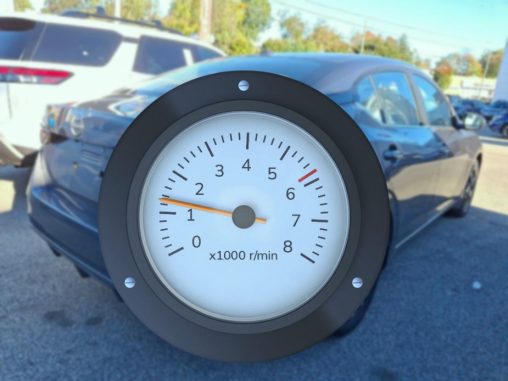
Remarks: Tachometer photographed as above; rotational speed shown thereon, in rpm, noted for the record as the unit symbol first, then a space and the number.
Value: rpm 1300
